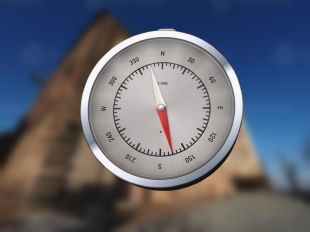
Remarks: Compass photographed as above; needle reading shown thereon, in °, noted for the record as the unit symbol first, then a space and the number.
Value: ° 165
